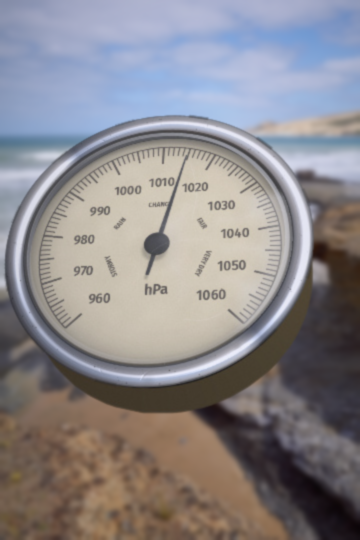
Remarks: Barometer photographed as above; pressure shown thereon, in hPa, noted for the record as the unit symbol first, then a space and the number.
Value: hPa 1015
